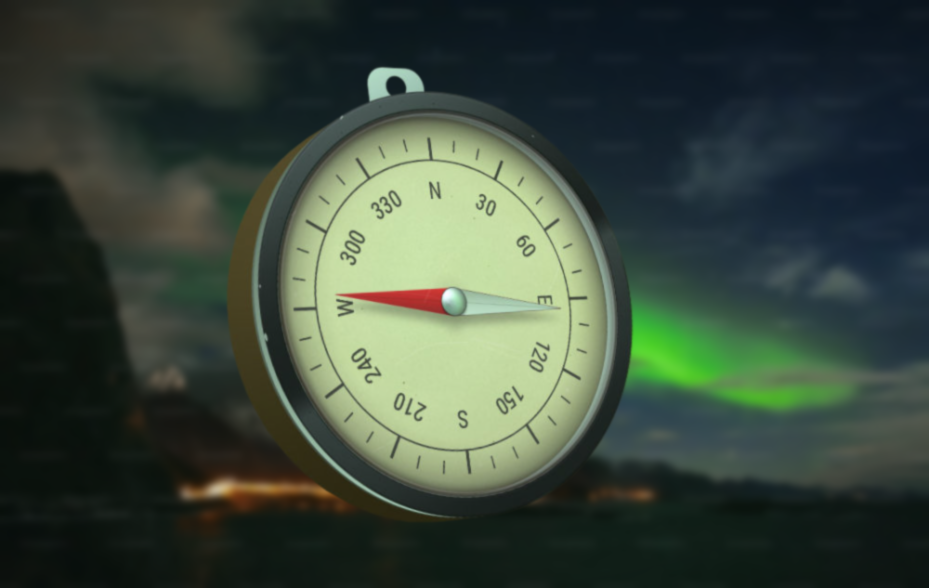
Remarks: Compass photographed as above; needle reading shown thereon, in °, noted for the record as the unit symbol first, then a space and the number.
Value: ° 275
